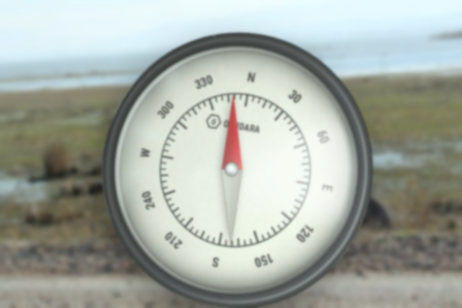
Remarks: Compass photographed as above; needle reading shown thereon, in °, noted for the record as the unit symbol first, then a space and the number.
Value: ° 350
